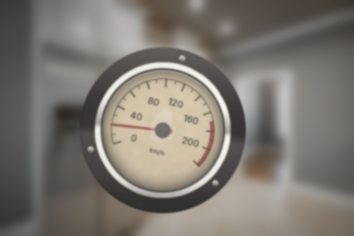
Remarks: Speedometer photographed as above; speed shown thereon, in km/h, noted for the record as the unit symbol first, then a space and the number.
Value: km/h 20
